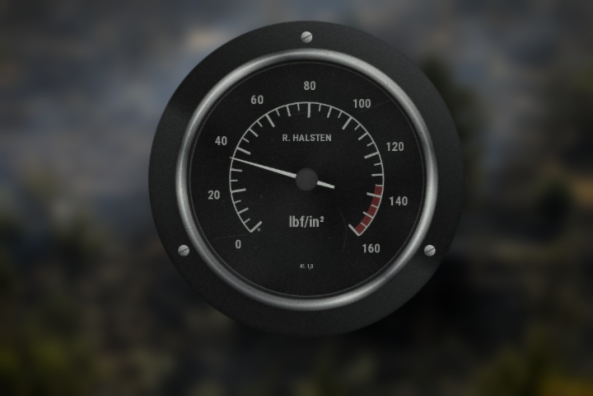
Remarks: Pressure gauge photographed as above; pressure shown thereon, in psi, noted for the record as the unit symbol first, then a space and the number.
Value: psi 35
